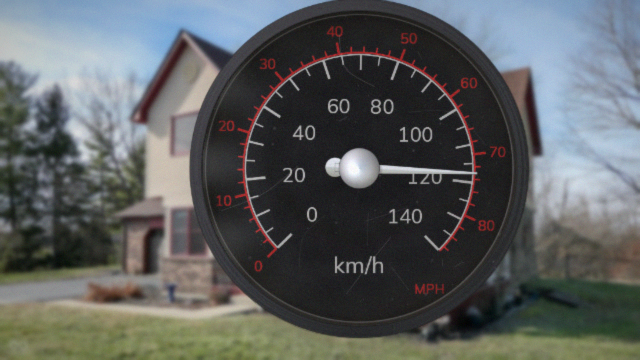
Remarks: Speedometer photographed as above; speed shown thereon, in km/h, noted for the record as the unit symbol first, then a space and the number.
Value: km/h 117.5
